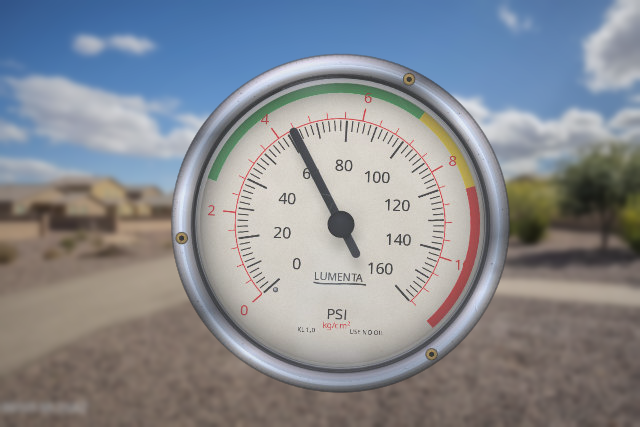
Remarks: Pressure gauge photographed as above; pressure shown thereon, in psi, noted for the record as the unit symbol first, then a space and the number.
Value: psi 62
